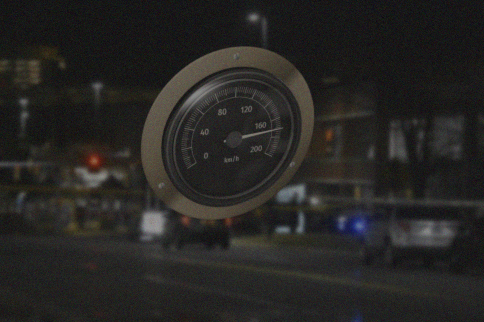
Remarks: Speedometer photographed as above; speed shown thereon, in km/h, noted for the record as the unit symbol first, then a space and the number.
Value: km/h 170
